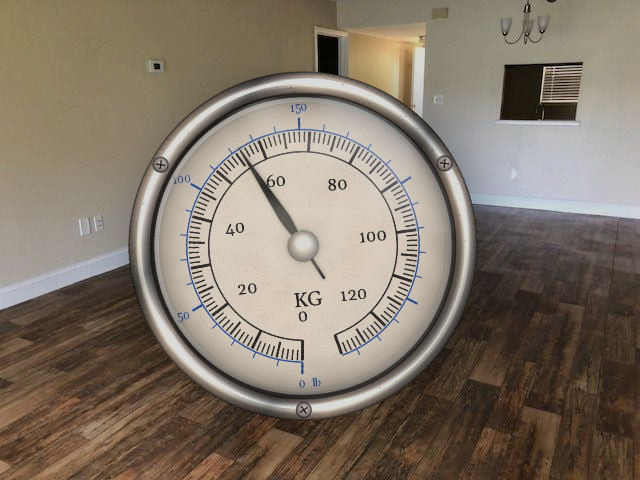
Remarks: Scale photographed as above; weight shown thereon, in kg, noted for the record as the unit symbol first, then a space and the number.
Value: kg 56
